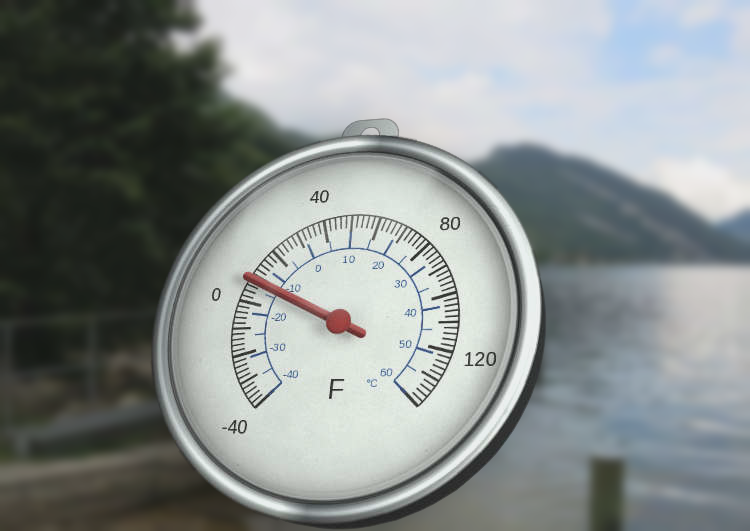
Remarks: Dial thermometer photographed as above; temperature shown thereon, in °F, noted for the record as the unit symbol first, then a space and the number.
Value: °F 8
